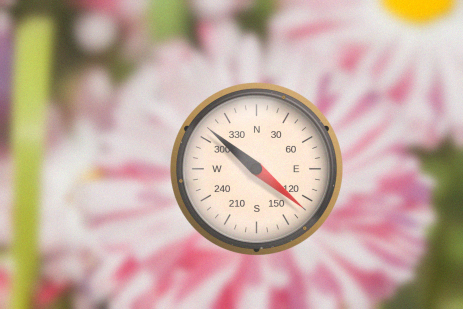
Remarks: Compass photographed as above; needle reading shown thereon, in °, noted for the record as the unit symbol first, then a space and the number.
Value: ° 130
